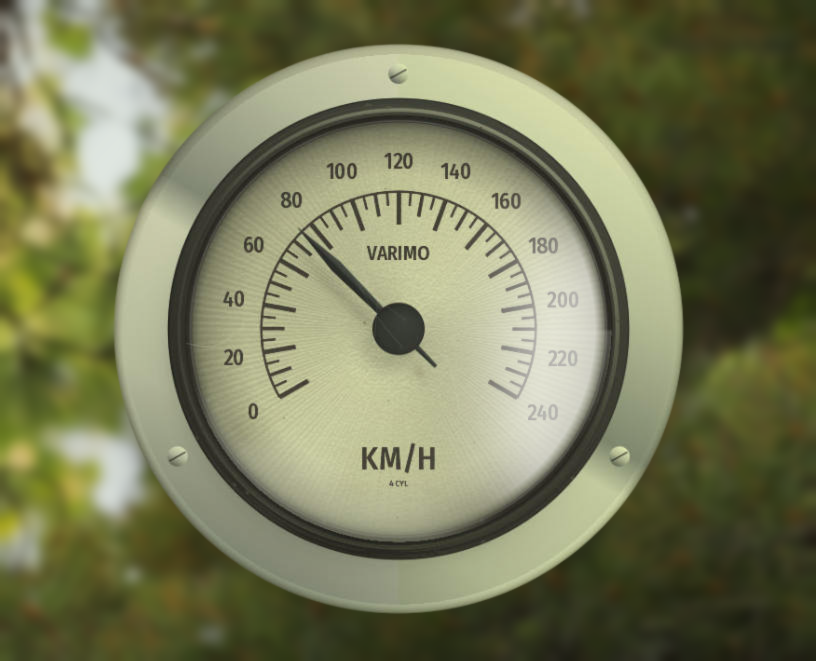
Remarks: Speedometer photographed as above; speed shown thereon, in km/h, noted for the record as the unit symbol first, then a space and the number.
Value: km/h 75
